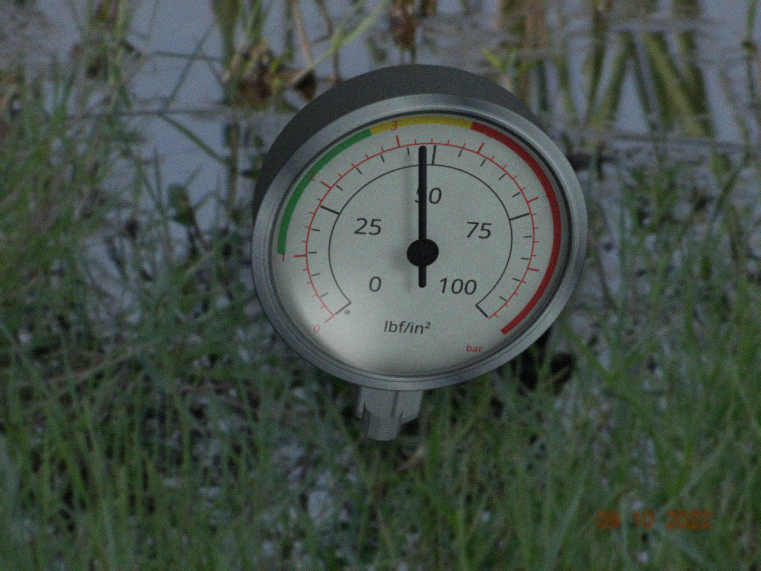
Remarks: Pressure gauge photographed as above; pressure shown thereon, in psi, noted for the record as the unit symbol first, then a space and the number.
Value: psi 47.5
